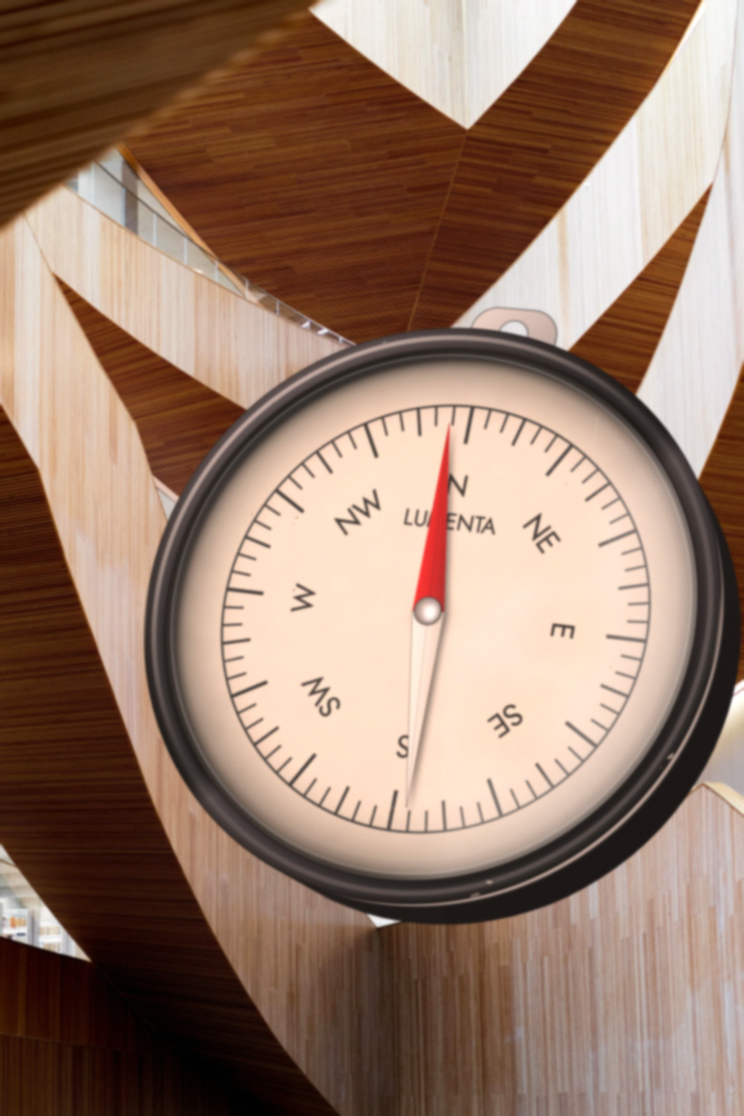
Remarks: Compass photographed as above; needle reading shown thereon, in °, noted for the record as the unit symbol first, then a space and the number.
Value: ° 355
